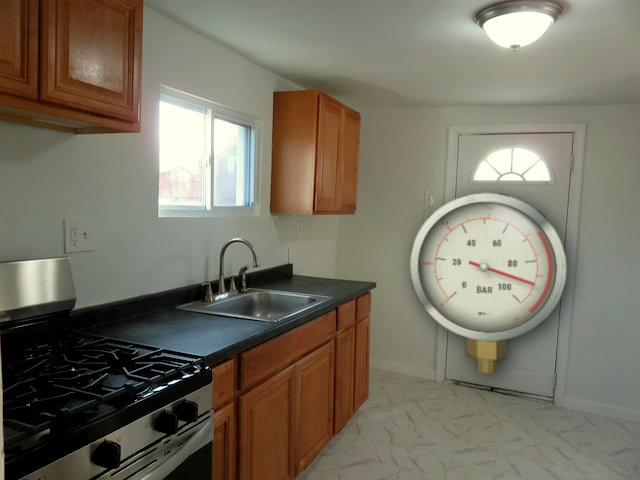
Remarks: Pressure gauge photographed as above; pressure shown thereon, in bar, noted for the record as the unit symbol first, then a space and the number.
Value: bar 90
